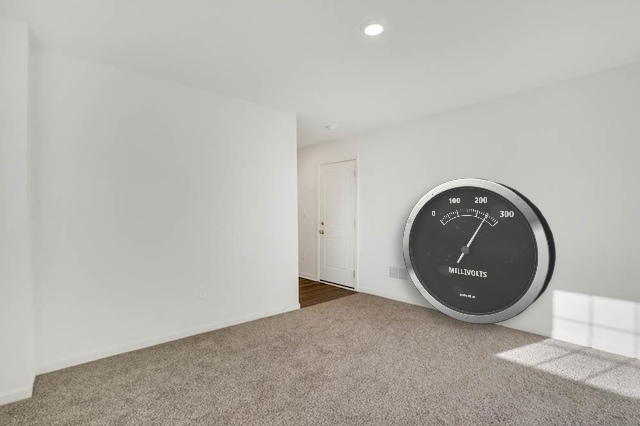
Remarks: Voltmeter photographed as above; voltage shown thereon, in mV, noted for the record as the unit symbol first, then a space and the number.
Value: mV 250
